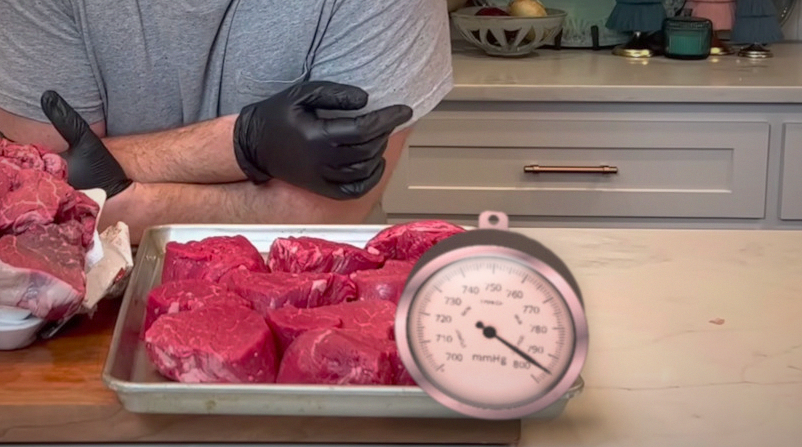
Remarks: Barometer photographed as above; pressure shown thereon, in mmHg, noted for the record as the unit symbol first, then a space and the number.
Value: mmHg 795
